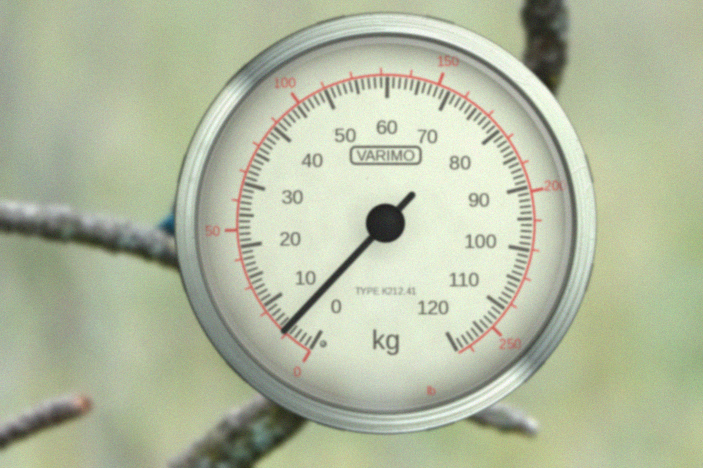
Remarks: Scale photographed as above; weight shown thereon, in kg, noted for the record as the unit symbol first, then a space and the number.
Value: kg 5
